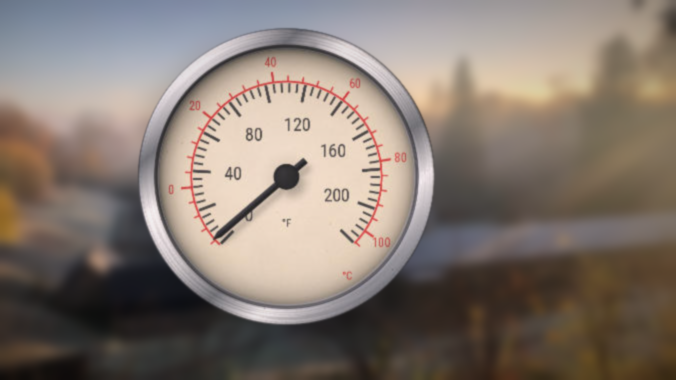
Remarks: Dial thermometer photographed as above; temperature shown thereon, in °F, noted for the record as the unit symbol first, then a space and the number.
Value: °F 4
